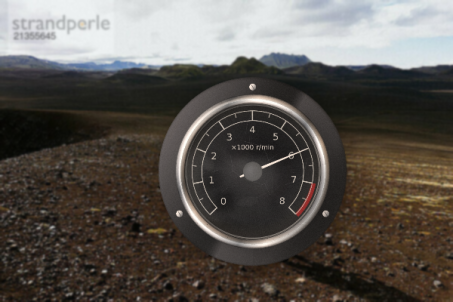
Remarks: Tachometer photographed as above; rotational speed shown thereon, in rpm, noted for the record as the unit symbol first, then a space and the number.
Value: rpm 6000
